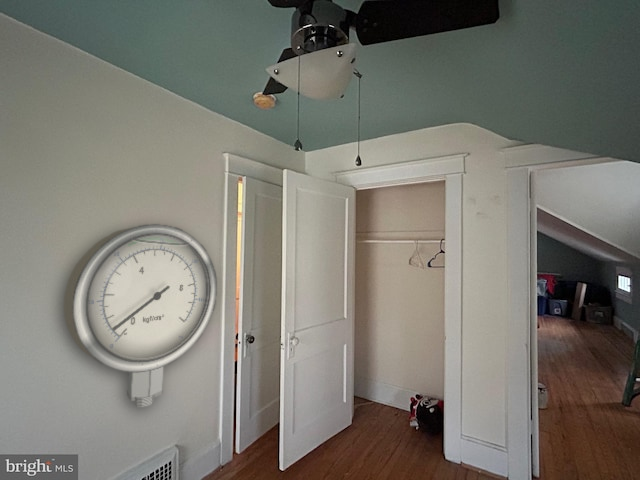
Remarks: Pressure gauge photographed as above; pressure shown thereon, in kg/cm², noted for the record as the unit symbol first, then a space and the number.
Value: kg/cm² 0.5
